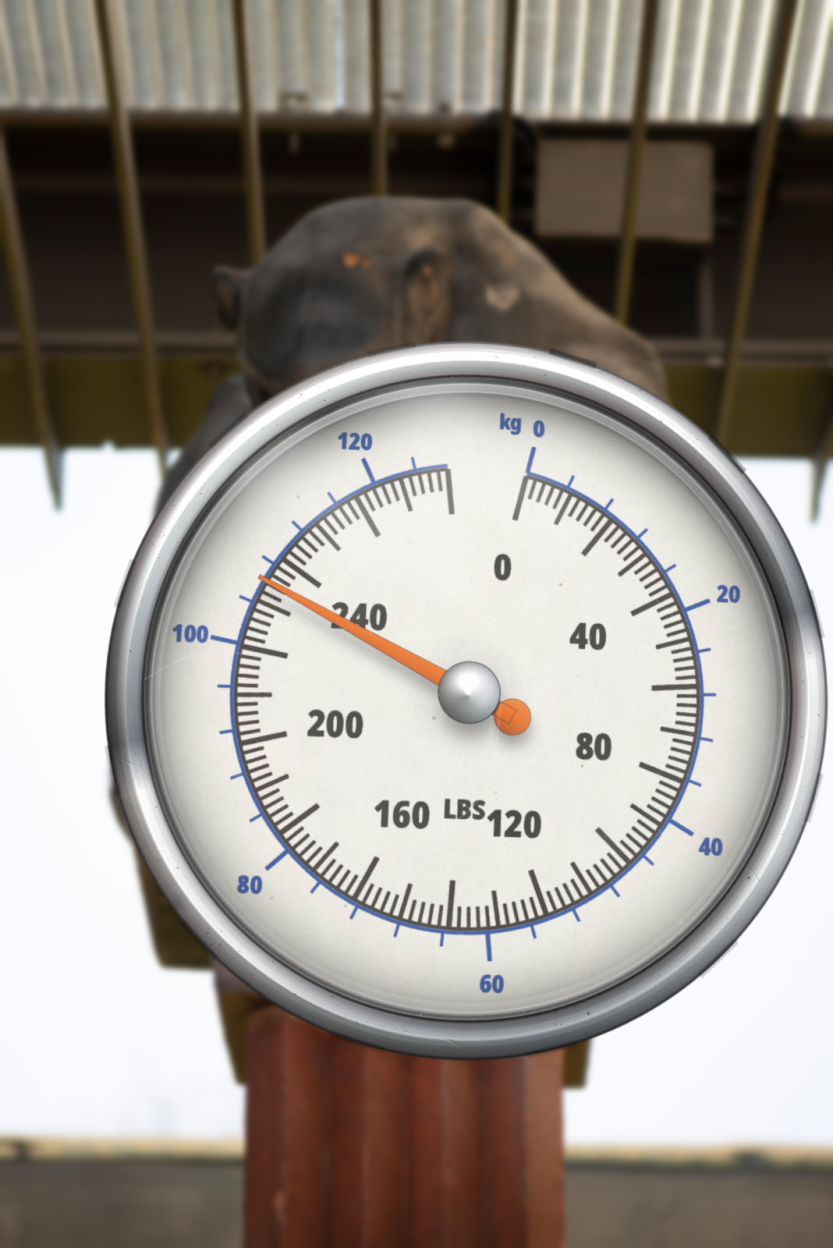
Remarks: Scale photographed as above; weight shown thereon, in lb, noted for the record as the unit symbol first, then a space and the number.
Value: lb 234
